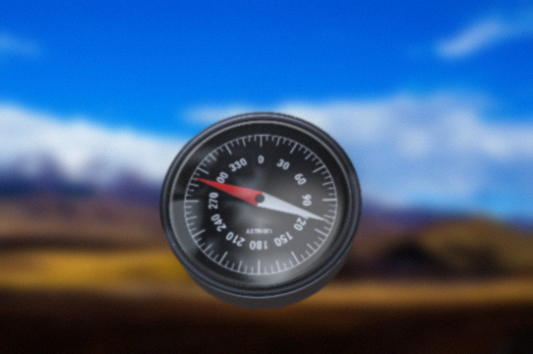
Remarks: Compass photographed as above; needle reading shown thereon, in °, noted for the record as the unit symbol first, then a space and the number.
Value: ° 290
